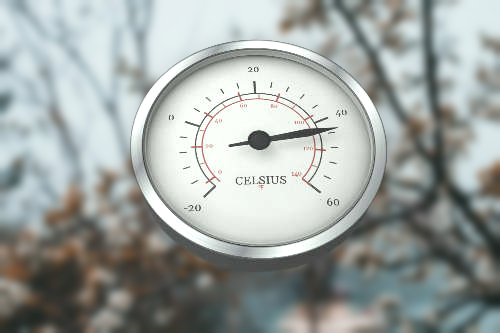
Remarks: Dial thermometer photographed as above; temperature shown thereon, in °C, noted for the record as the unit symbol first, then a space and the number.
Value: °C 44
